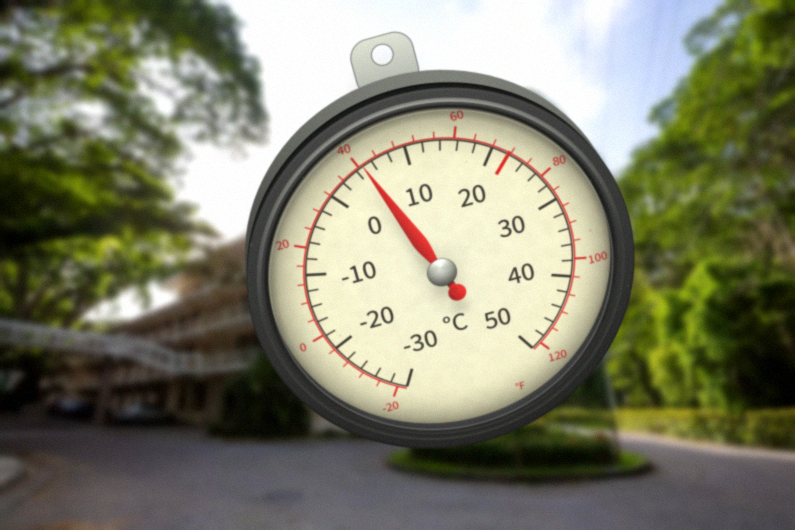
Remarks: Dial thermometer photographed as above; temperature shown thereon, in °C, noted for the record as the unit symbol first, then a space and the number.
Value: °C 5
